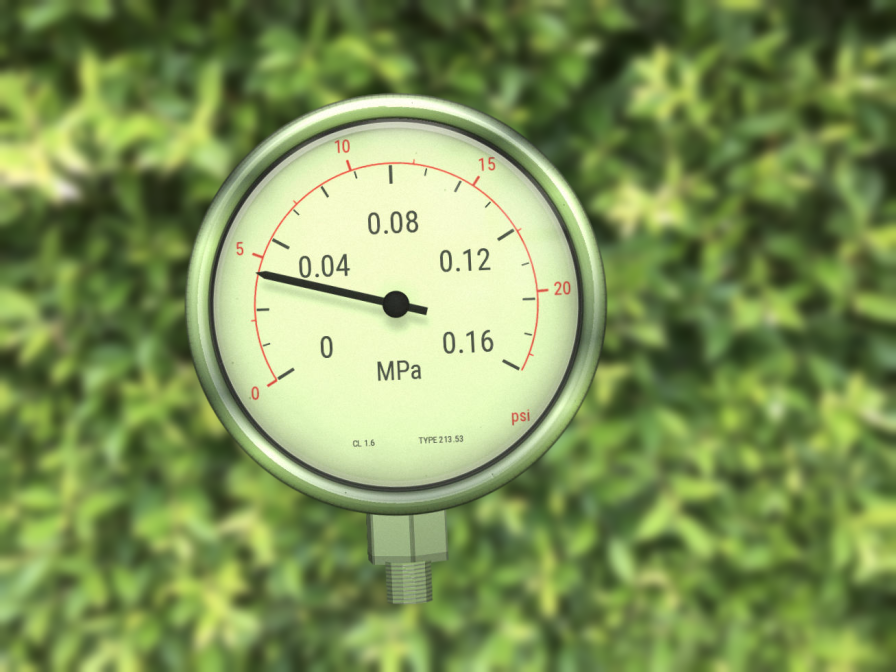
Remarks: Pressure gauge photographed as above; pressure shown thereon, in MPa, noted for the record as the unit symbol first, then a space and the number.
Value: MPa 0.03
